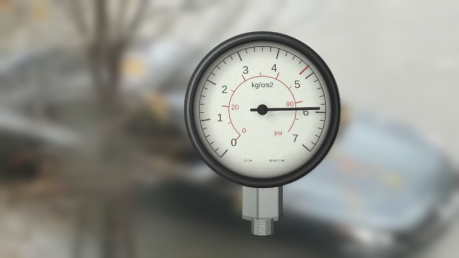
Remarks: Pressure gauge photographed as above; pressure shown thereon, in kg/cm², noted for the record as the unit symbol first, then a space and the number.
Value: kg/cm² 5.9
